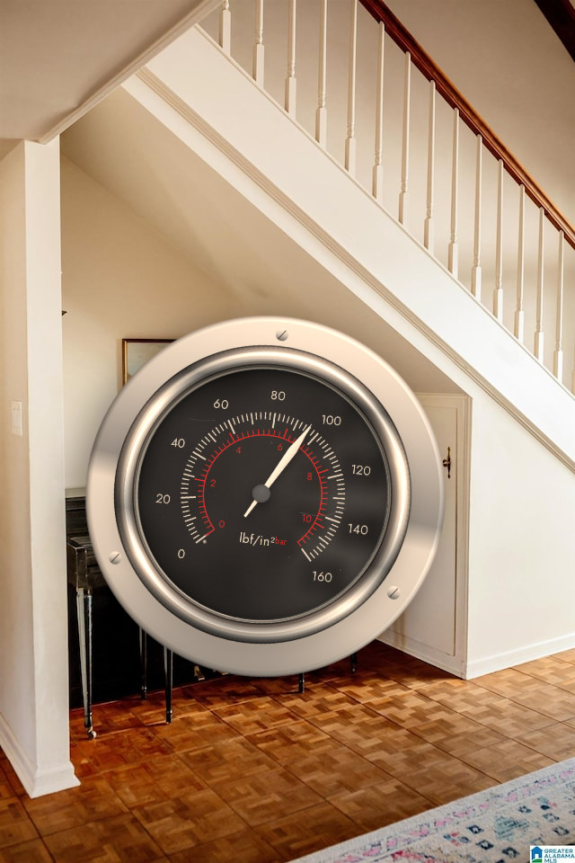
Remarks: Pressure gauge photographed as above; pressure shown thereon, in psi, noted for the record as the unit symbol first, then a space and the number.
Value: psi 96
